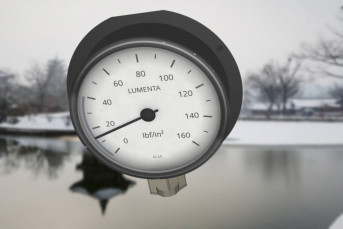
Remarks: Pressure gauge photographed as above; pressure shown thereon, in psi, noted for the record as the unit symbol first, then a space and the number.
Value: psi 15
